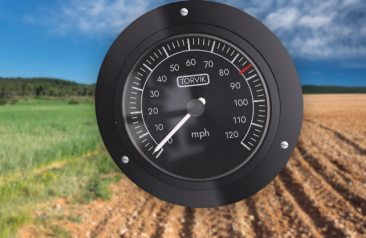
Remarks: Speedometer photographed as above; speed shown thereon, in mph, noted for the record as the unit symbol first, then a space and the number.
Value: mph 2
